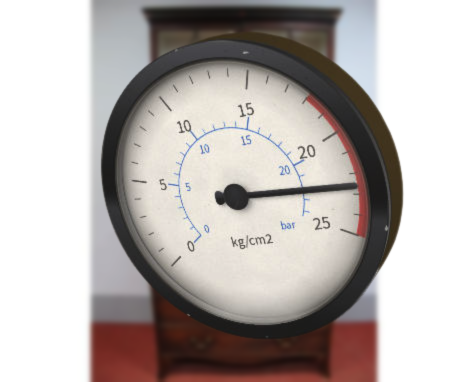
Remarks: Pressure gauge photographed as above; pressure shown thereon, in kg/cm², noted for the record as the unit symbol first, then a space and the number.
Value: kg/cm² 22.5
